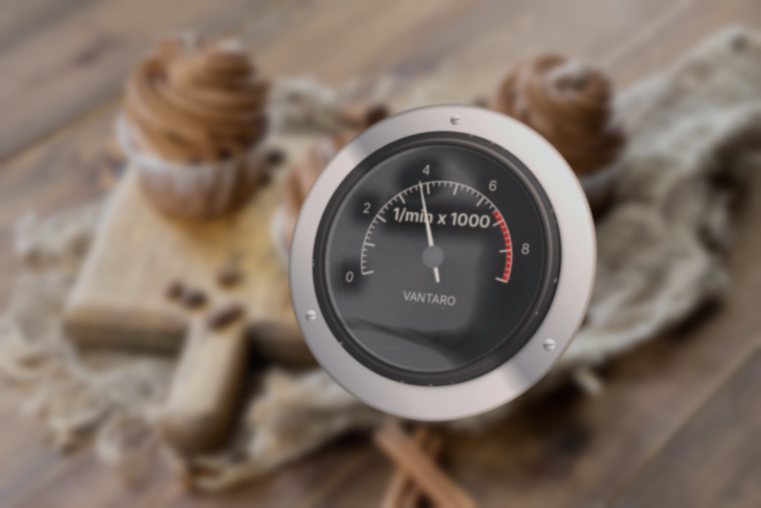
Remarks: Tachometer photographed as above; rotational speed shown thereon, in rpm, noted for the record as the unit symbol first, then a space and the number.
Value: rpm 3800
